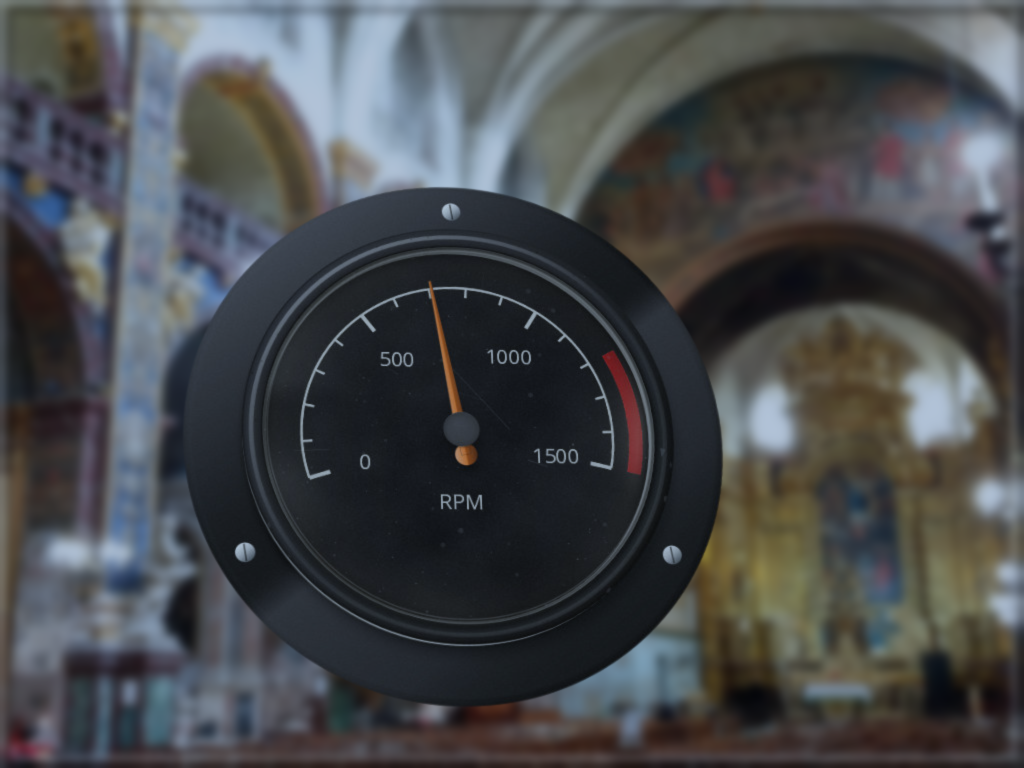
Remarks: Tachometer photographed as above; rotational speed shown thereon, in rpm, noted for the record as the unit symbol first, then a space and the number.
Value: rpm 700
